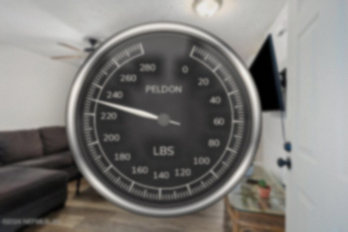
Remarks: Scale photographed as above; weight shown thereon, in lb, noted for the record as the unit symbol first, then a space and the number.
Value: lb 230
